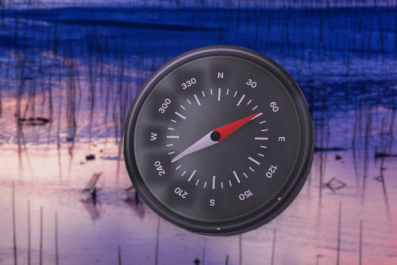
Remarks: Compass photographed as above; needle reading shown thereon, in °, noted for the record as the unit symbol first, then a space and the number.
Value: ° 60
